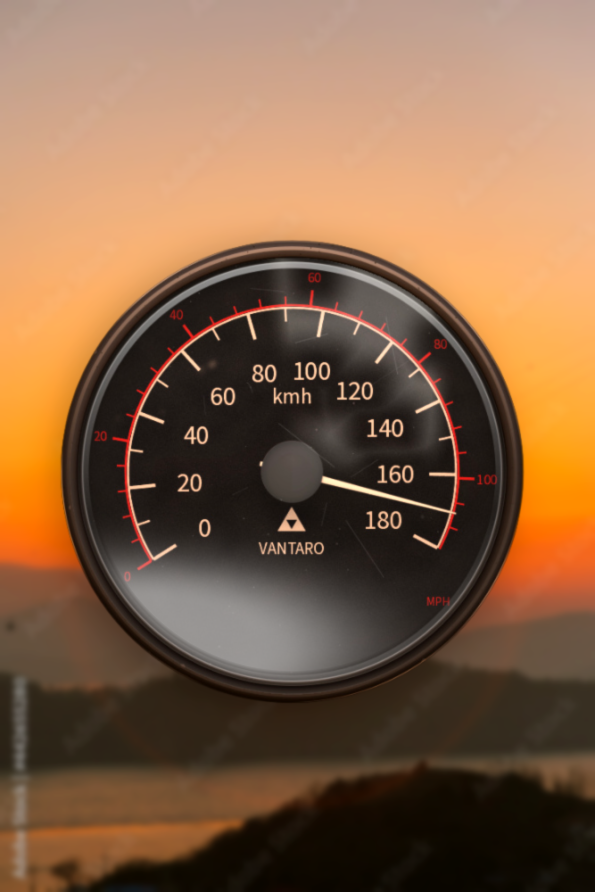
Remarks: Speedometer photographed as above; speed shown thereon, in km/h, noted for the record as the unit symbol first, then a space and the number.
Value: km/h 170
